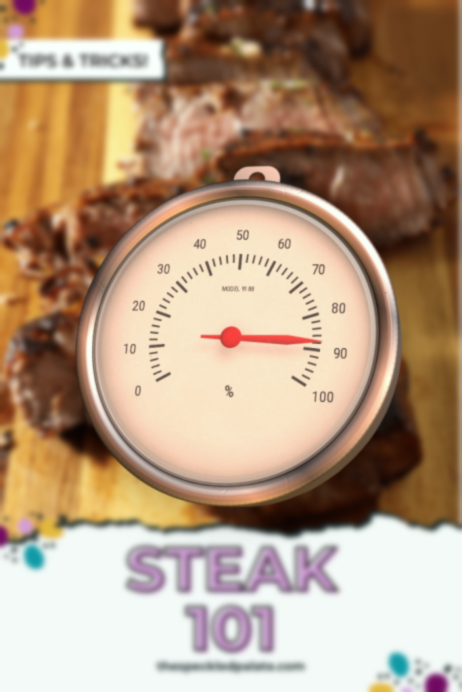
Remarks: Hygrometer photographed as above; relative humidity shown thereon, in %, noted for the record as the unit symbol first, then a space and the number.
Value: % 88
